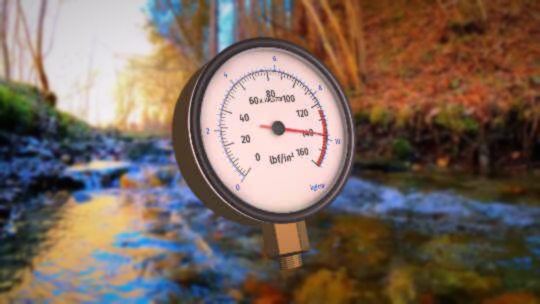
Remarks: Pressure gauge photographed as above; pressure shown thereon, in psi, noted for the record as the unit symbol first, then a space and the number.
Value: psi 140
